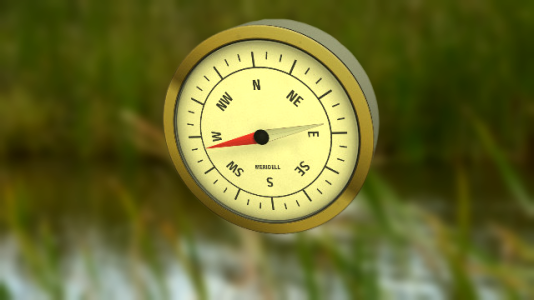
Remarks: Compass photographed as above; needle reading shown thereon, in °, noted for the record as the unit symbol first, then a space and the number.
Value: ° 260
